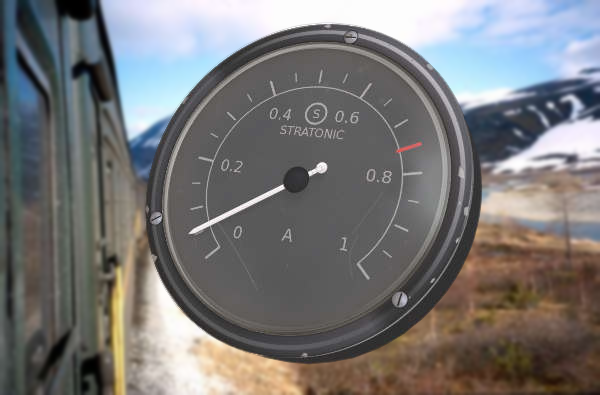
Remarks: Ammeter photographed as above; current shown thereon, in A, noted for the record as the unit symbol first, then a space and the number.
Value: A 0.05
